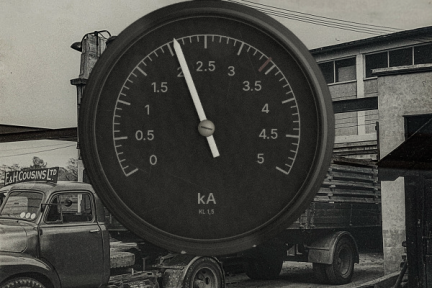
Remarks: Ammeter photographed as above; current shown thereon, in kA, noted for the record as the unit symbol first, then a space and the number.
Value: kA 2.1
